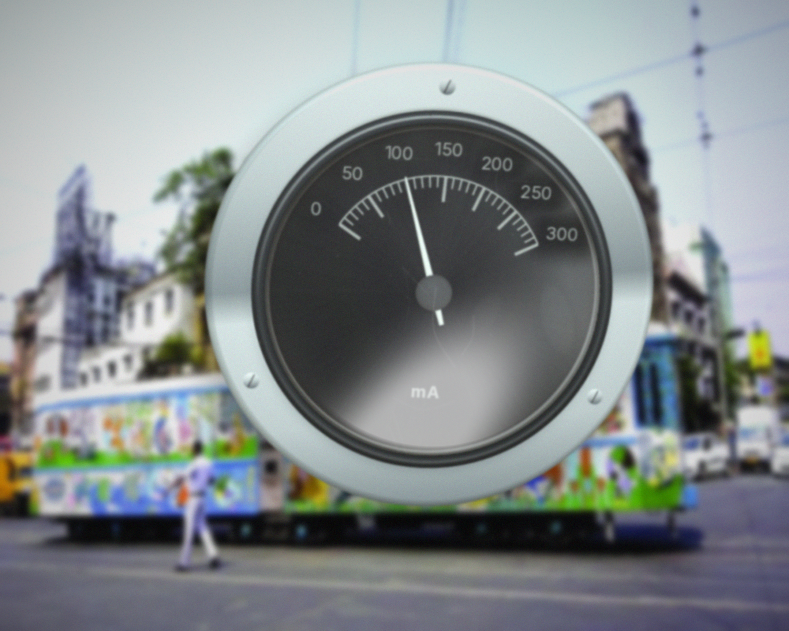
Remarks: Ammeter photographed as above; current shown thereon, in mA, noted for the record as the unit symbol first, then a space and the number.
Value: mA 100
